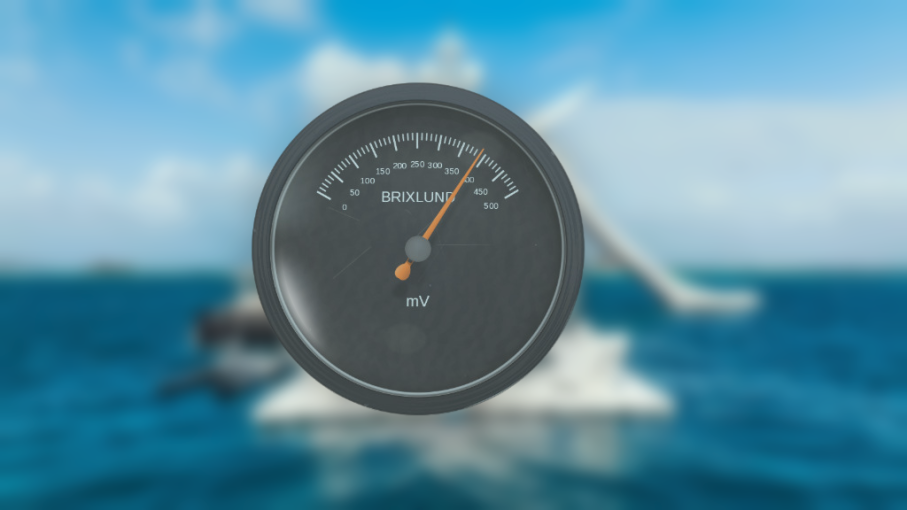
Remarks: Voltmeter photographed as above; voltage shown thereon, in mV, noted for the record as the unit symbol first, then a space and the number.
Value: mV 390
